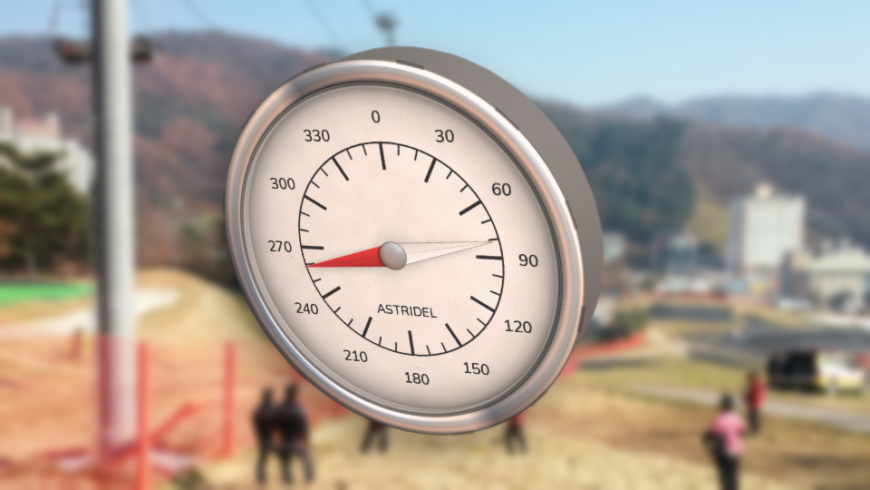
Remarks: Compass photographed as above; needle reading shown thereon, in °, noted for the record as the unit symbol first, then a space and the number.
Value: ° 260
